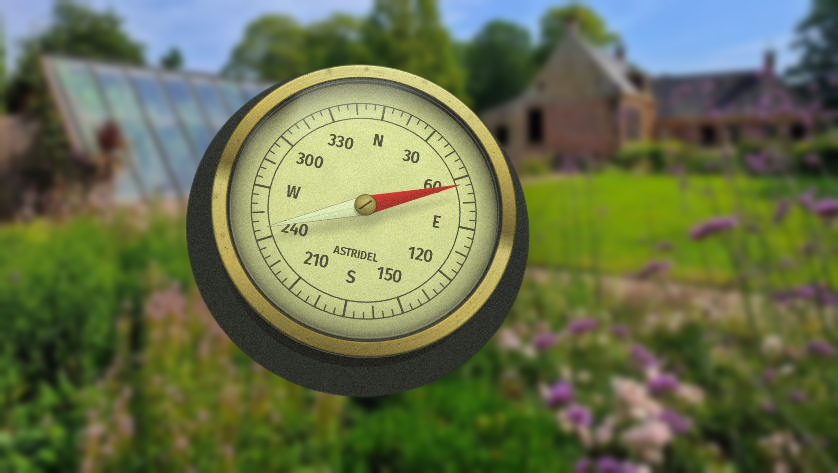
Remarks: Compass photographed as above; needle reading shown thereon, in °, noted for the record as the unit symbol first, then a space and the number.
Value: ° 65
